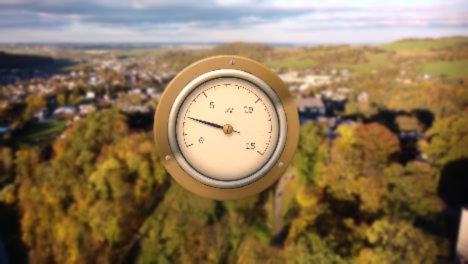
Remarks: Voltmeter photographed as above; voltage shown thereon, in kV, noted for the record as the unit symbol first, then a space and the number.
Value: kV 2.5
